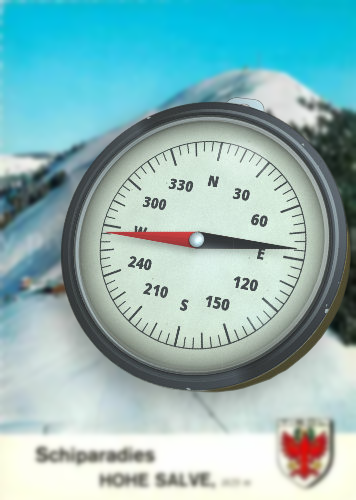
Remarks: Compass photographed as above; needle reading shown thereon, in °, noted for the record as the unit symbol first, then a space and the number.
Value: ° 265
